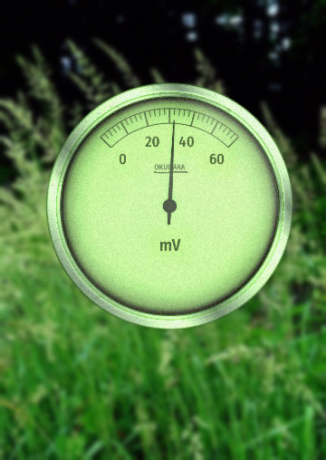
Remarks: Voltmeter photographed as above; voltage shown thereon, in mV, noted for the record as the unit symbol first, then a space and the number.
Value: mV 32
